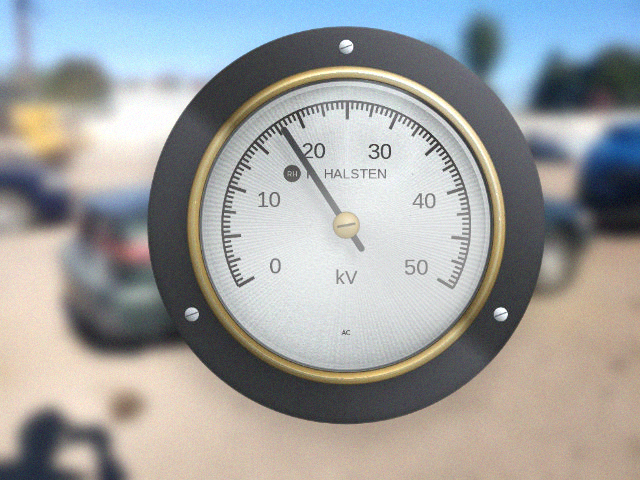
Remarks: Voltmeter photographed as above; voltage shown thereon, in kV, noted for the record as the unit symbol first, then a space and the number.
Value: kV 18
